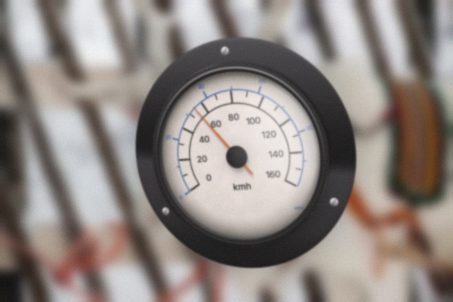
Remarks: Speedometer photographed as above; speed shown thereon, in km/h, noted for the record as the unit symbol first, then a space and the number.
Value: km/h 55
